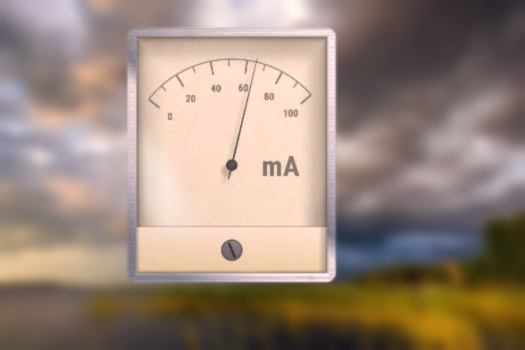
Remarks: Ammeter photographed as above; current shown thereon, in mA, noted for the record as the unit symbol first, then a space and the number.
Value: mA 65
